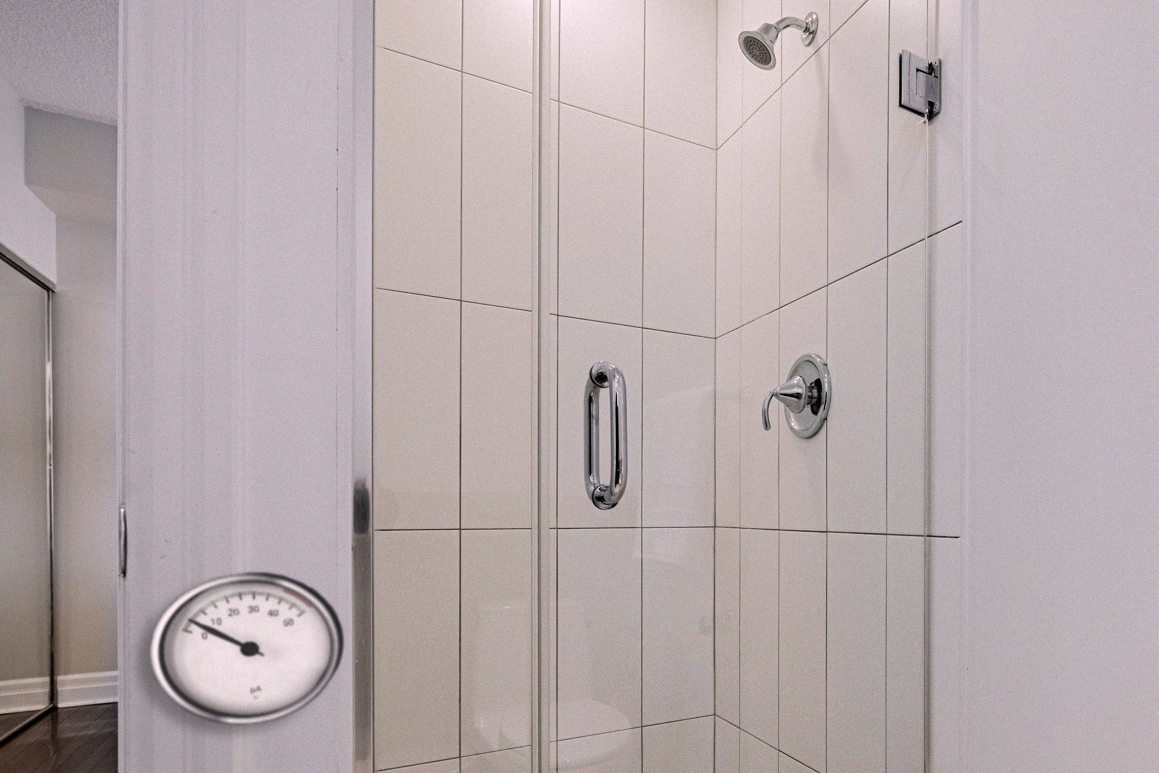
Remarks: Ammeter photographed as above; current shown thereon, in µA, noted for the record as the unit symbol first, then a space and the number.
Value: µA 5
